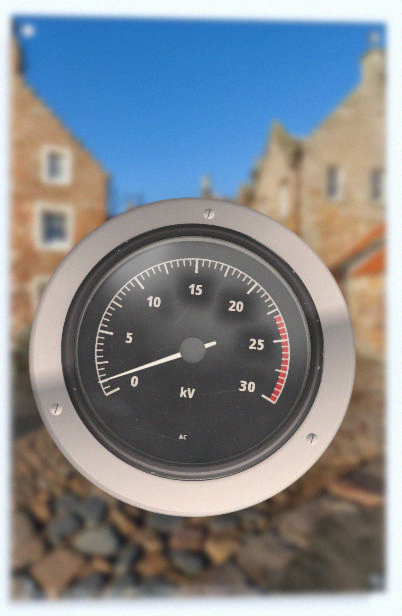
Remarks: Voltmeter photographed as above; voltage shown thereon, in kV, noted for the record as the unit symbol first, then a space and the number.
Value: kV 1
